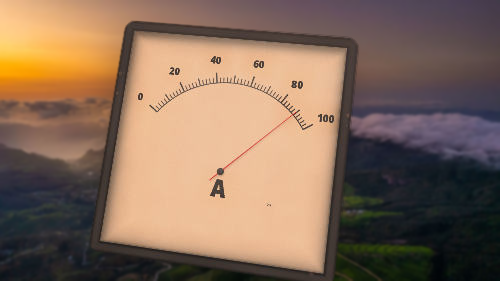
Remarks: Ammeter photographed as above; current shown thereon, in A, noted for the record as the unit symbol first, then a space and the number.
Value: A 90
